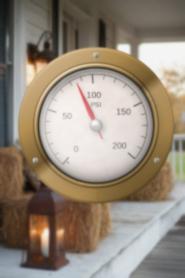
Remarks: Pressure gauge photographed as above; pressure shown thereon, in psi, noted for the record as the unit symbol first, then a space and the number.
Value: psi 85
